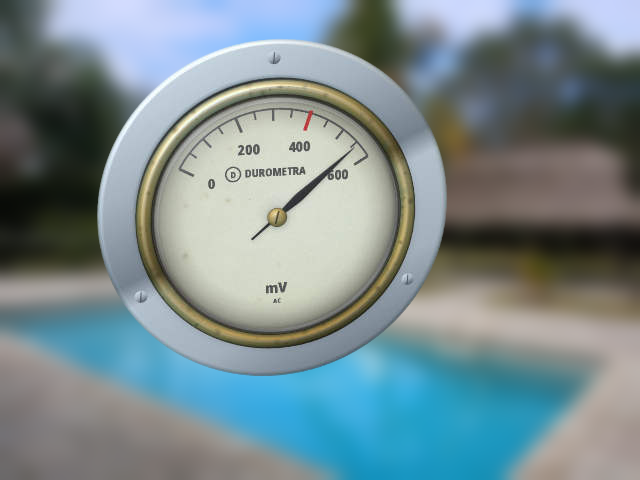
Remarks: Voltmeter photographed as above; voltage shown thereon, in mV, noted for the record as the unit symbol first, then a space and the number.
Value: mV 550
